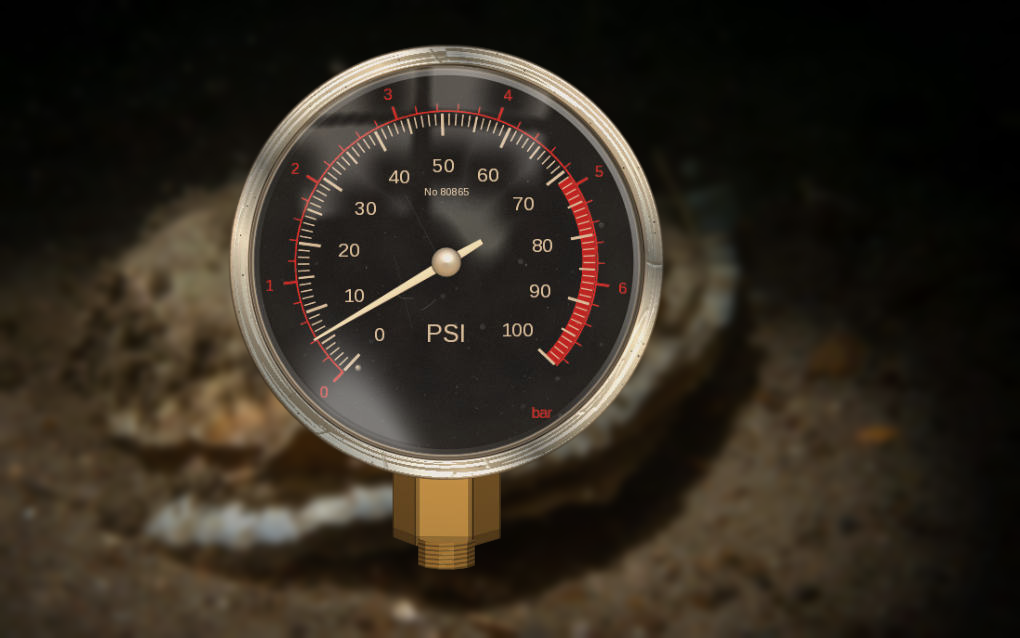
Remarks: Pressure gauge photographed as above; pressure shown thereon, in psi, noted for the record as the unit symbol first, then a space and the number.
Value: psi 6
